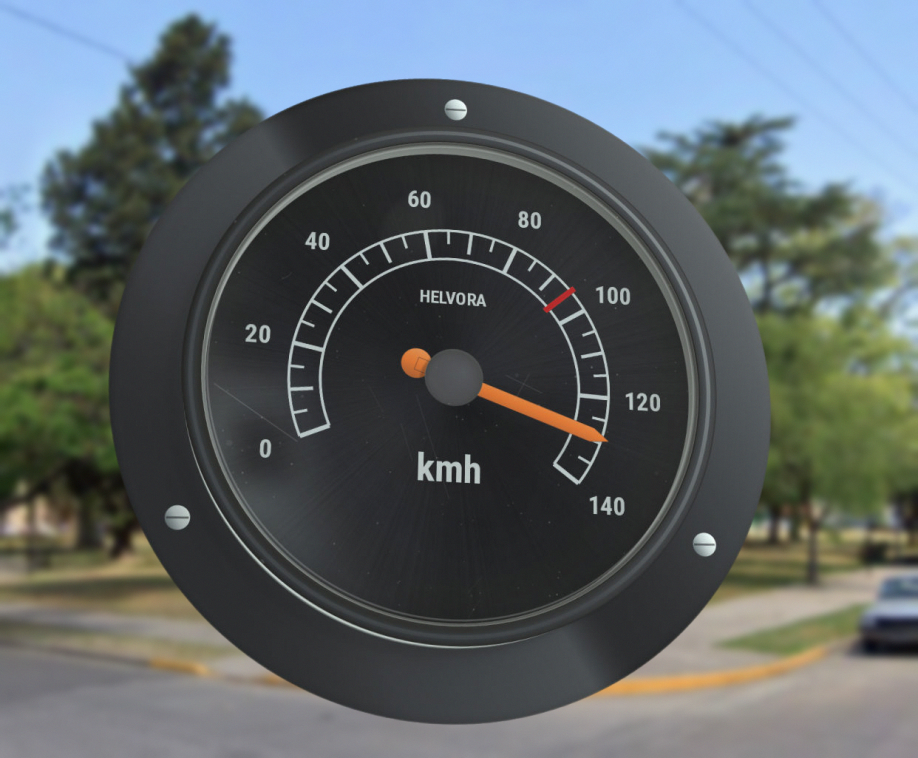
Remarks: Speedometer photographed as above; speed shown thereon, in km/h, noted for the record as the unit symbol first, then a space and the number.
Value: km/h 130
